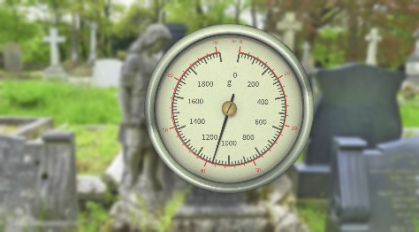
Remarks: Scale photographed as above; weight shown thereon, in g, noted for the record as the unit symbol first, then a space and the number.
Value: g 1100
